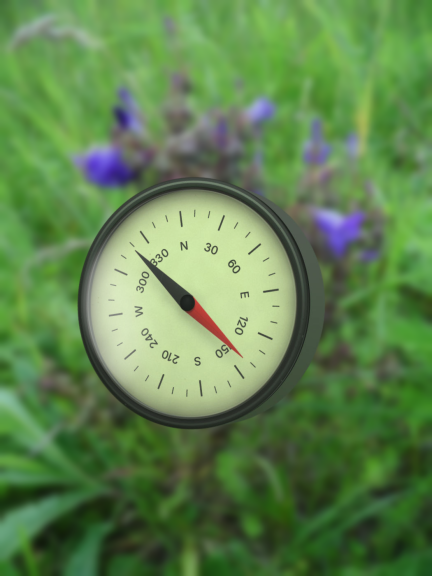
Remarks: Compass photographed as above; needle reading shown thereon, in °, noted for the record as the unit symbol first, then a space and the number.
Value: ° 140
